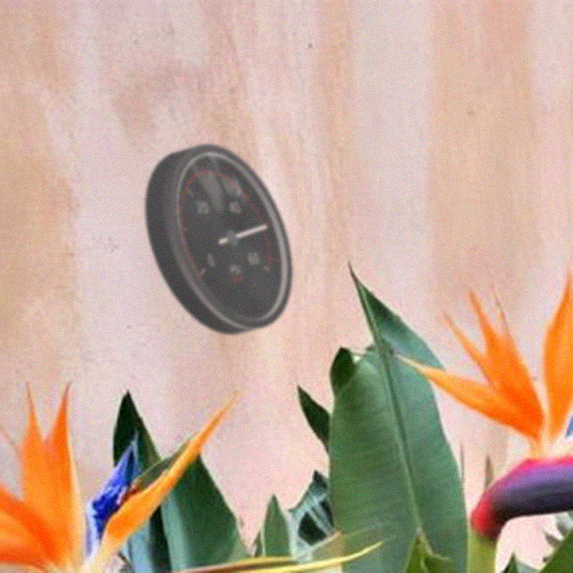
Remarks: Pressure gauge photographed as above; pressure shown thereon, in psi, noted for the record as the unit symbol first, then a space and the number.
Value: psi 50
